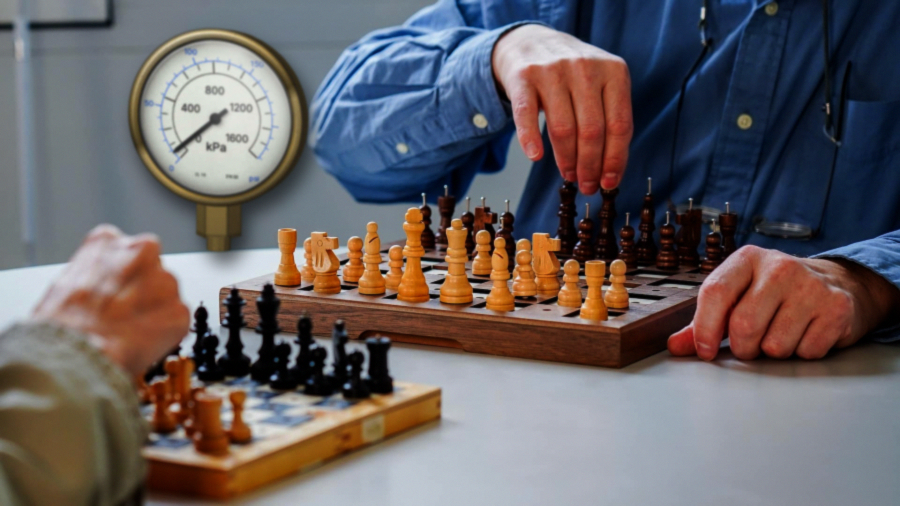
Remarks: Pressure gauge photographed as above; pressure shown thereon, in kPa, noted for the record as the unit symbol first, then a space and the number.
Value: kPa 50
